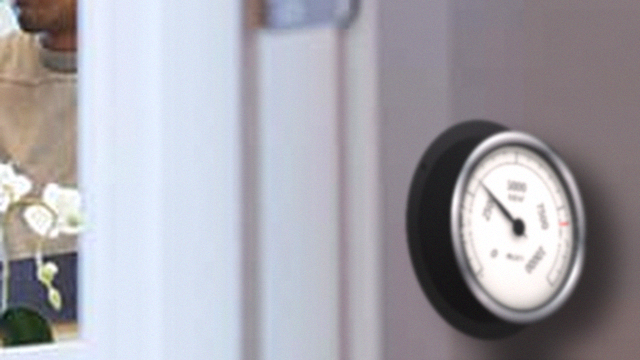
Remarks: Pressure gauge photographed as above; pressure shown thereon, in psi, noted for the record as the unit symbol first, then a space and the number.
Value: psi 3000
